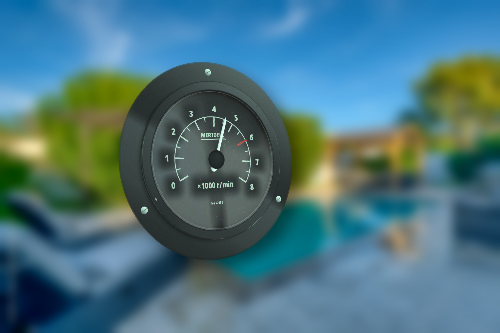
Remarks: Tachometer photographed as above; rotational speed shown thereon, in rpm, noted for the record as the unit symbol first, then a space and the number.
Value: rpm 4500
